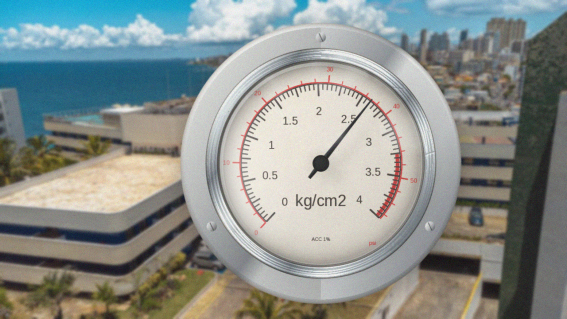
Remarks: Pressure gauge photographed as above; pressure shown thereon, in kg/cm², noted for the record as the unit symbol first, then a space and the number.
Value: kg/cm² 2.6
